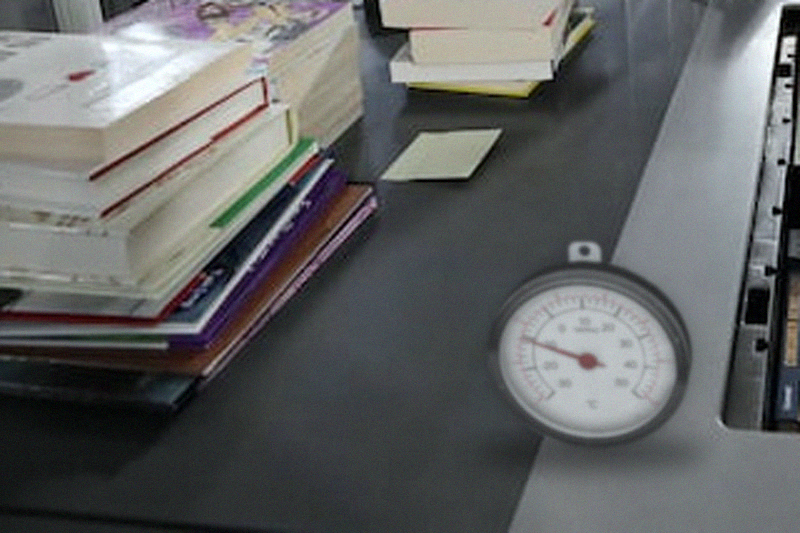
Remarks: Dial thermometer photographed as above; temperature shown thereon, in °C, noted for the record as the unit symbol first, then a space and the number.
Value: °C -10
